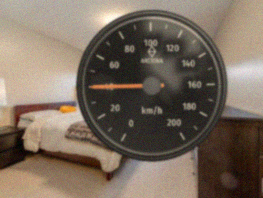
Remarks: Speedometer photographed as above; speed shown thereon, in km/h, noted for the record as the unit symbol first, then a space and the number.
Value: km/h 40
